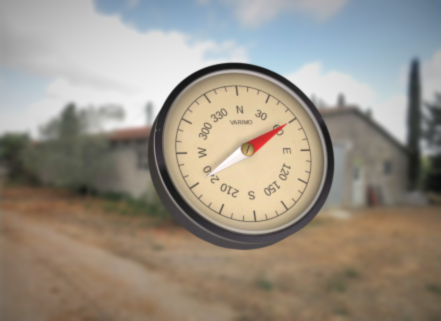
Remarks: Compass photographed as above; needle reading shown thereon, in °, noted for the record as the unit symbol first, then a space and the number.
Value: ° 60
